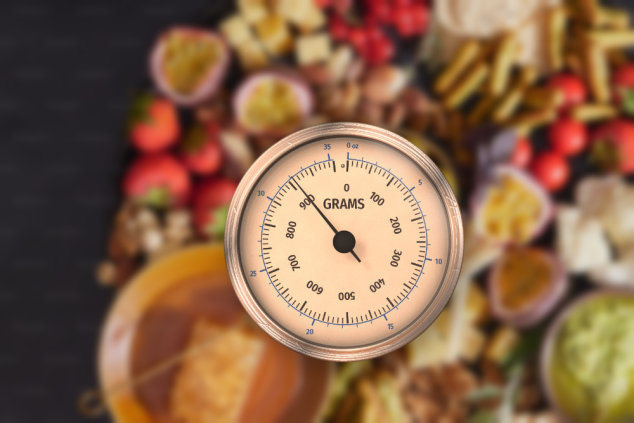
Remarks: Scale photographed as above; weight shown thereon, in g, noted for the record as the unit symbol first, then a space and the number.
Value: g 910
